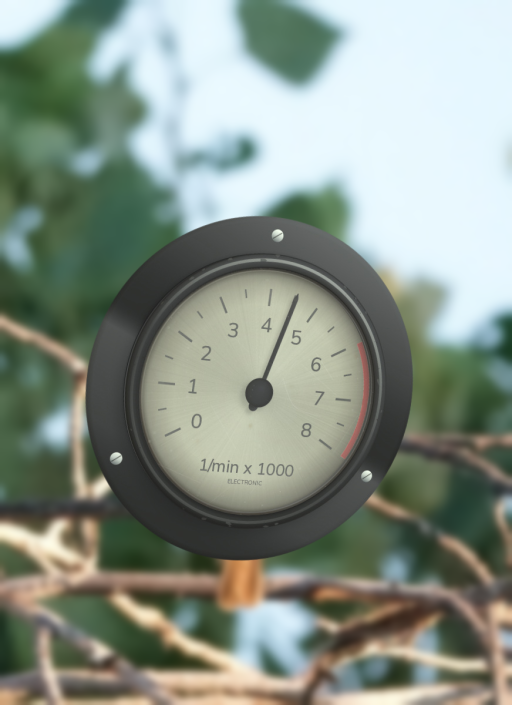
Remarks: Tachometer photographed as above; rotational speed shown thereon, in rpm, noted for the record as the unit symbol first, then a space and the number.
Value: rpm 4500
